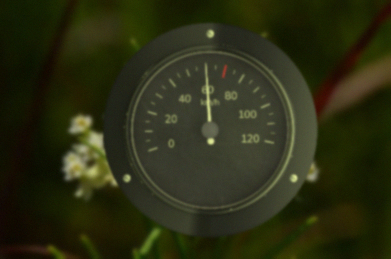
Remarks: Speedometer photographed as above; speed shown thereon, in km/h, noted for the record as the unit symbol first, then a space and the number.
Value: km/h 60
